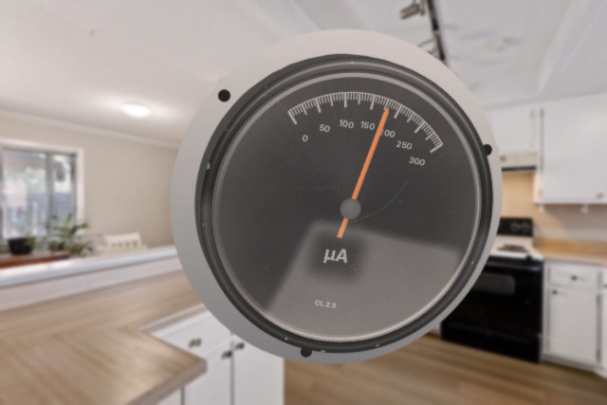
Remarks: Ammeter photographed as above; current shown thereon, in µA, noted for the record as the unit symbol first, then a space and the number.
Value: µA 175
